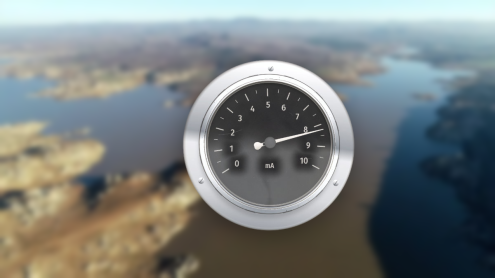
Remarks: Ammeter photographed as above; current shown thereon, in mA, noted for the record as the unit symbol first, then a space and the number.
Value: mA 8.25
